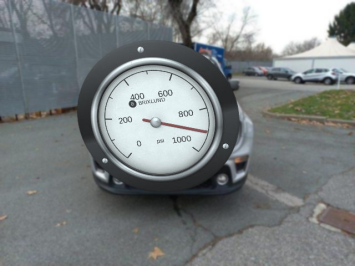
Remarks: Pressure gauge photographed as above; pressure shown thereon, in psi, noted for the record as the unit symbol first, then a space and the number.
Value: psi 900
